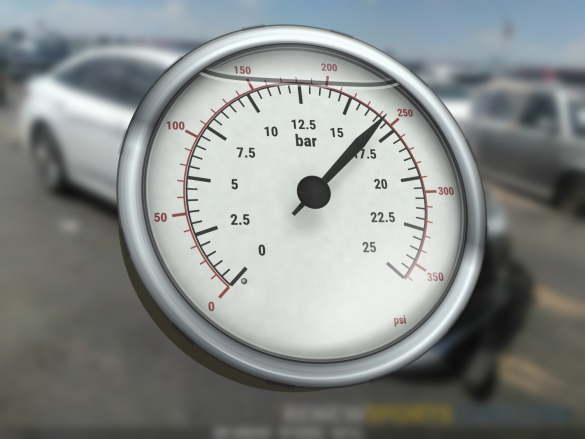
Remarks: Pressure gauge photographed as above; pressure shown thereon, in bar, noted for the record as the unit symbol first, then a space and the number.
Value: bar 16.75
